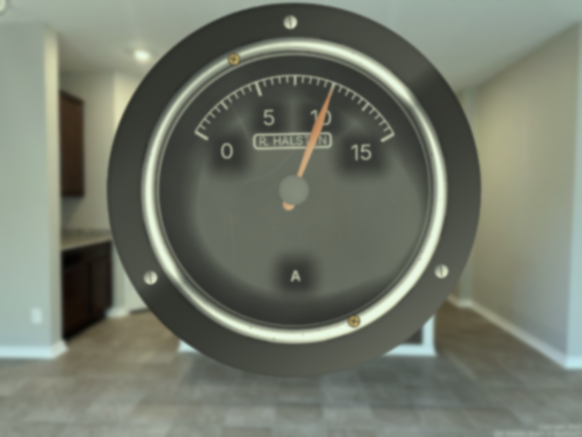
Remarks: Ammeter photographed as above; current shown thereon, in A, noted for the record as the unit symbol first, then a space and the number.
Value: A 10
